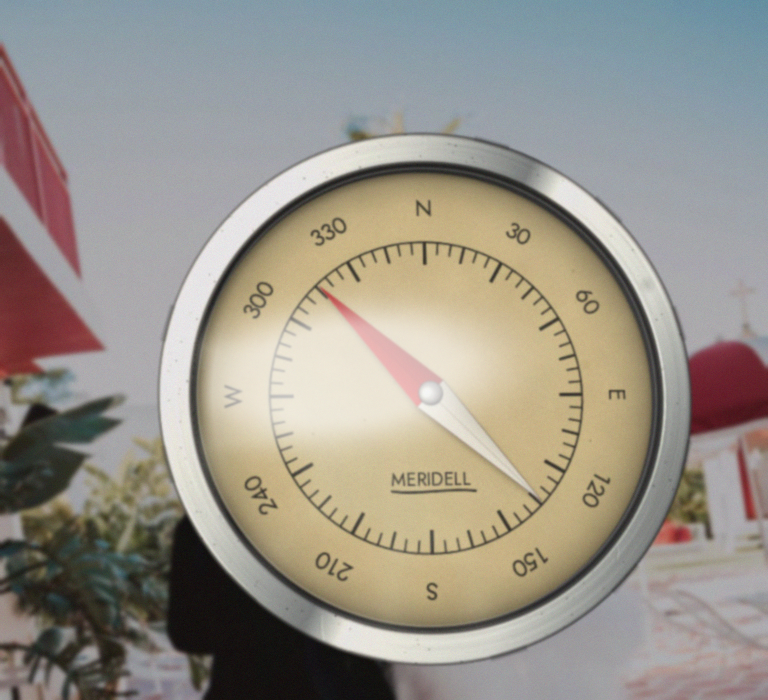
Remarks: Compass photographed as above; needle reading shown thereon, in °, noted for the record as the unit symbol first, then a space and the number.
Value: ° 315
